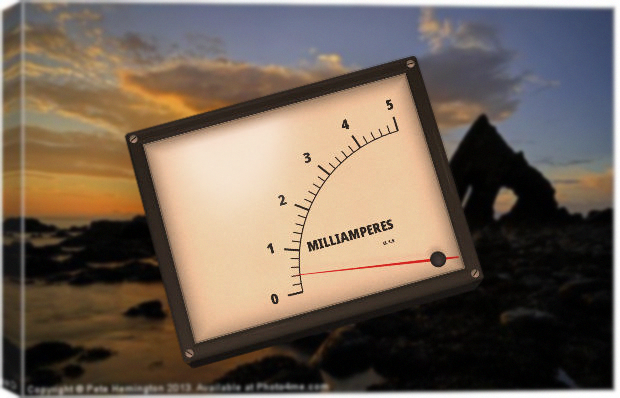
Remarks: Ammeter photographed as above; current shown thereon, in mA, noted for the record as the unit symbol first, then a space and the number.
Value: mA 0.4
